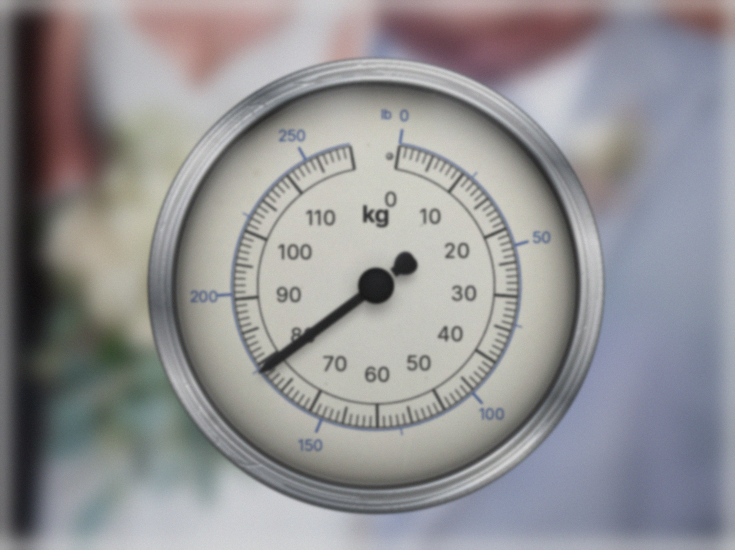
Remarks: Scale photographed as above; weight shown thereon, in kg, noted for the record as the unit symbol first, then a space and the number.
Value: kg 79
